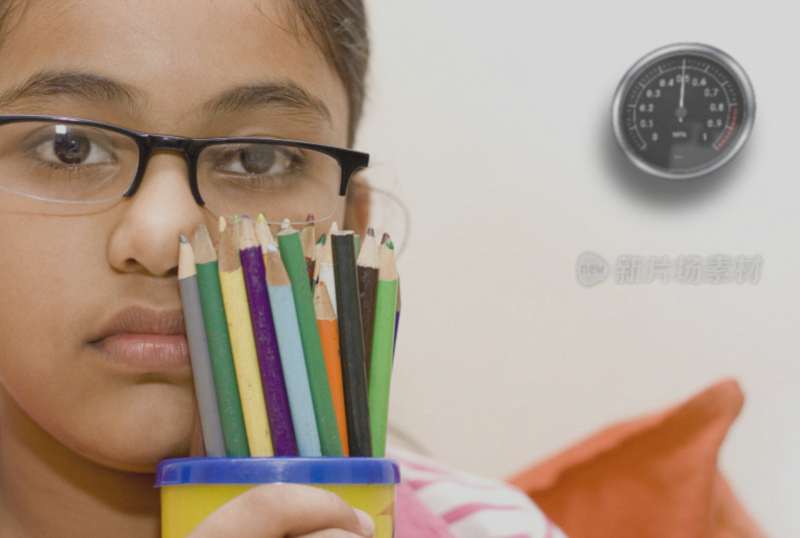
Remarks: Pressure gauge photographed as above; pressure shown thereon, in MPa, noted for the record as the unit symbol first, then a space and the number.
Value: MPa 0.5
